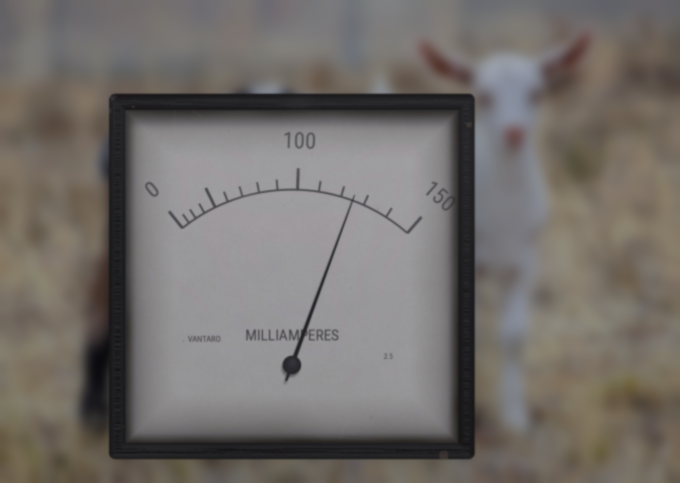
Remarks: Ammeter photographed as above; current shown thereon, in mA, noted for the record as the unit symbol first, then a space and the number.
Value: mA 125
